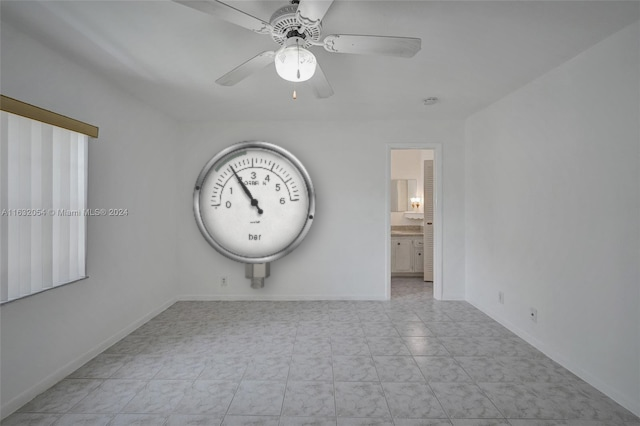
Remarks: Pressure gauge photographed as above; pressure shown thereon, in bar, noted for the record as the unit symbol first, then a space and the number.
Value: bar 2
